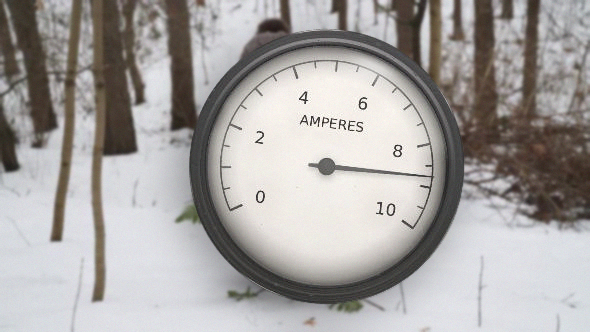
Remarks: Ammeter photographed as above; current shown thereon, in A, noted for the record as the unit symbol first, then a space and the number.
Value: A 8.75
